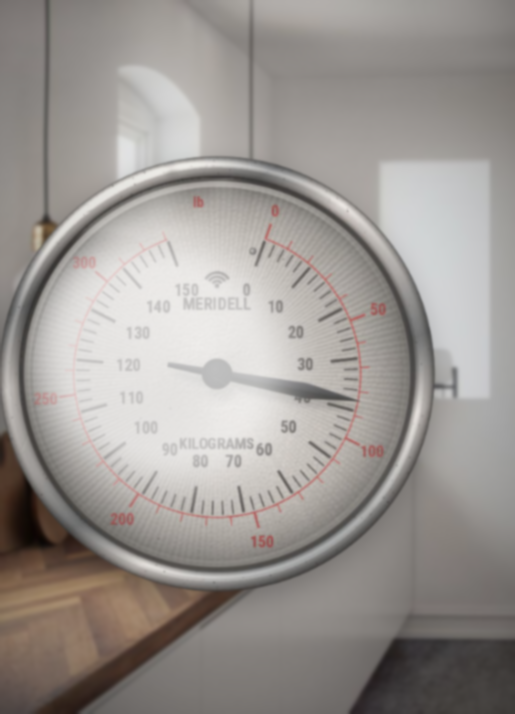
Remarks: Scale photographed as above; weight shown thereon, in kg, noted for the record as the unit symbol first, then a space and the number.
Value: kg 38
